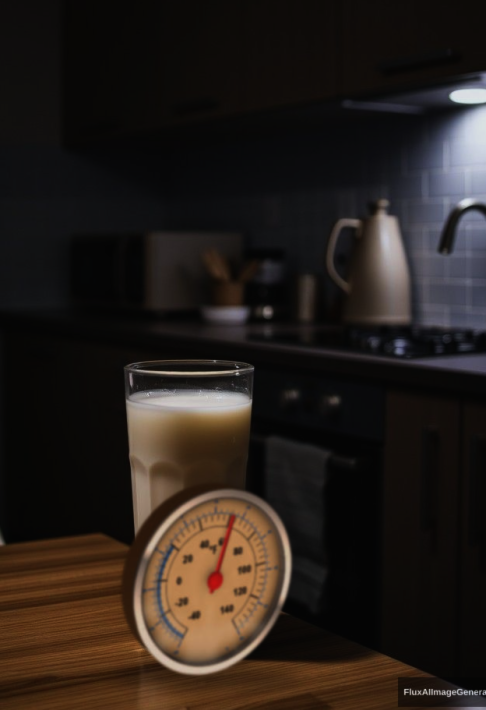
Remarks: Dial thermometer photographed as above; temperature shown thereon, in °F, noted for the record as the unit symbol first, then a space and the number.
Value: °F 60
